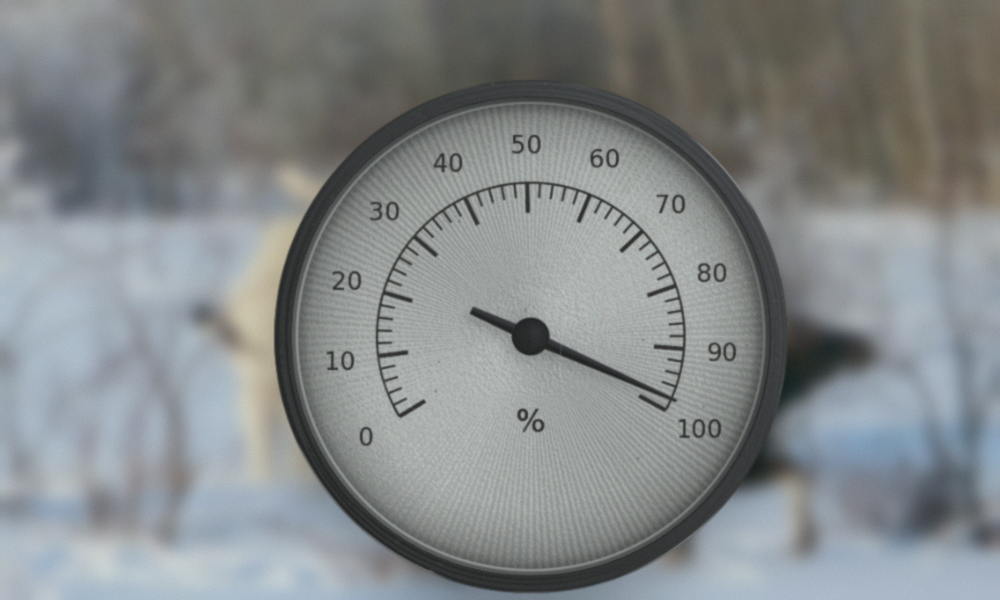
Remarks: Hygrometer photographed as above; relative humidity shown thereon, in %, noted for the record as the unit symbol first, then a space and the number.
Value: % 98
